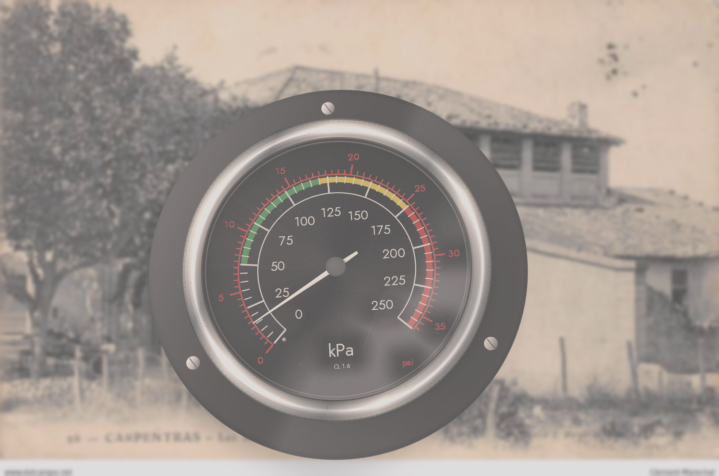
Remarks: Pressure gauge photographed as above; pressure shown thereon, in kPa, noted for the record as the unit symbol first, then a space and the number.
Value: kPa 15
